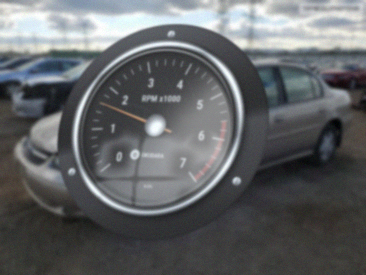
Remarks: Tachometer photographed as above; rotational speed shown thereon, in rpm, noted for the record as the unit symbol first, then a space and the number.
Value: rpm 1600
